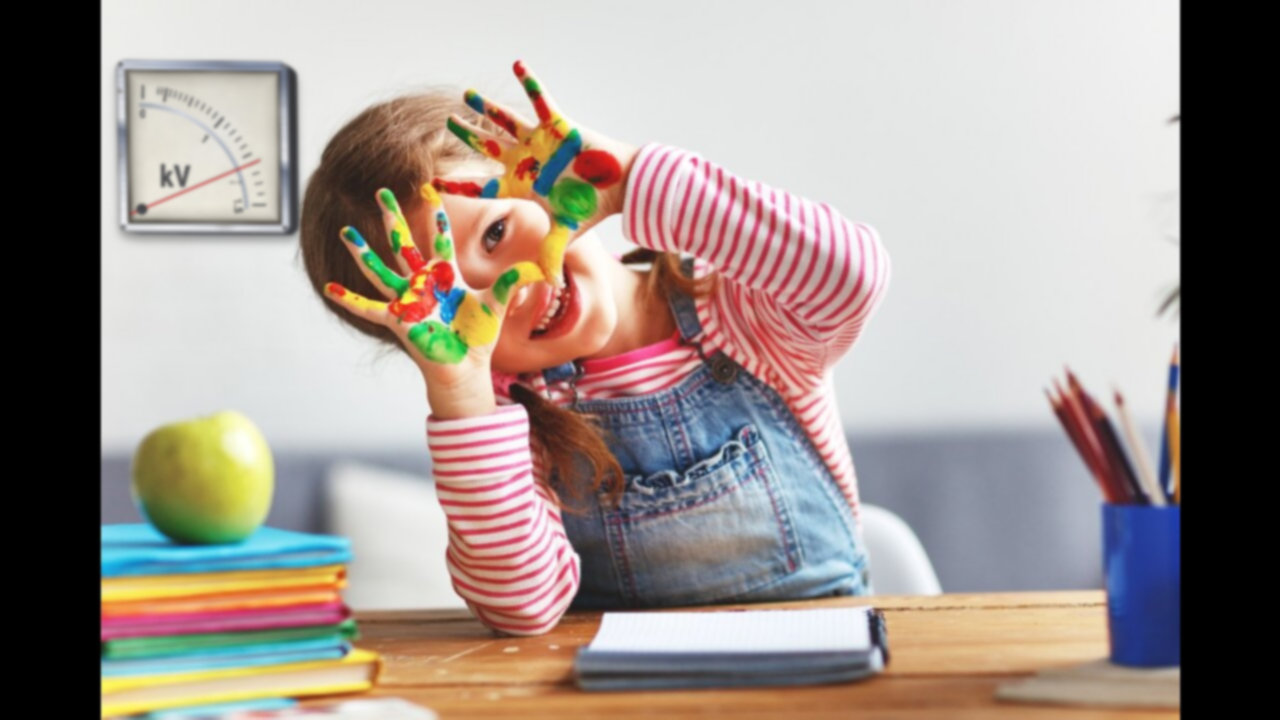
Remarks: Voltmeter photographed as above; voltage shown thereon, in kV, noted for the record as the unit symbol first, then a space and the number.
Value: kV 1.3
